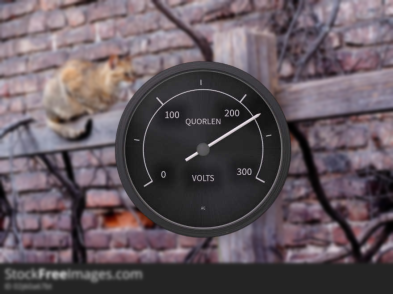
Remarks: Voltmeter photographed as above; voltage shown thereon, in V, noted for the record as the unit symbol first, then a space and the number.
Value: V 225
